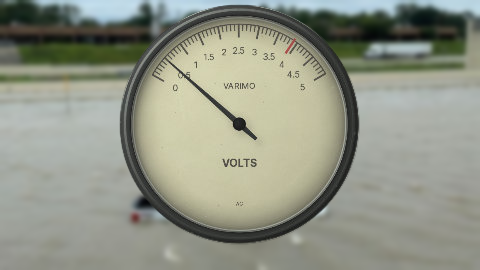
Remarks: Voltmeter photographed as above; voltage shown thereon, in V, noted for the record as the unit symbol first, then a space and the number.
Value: V 0.5
